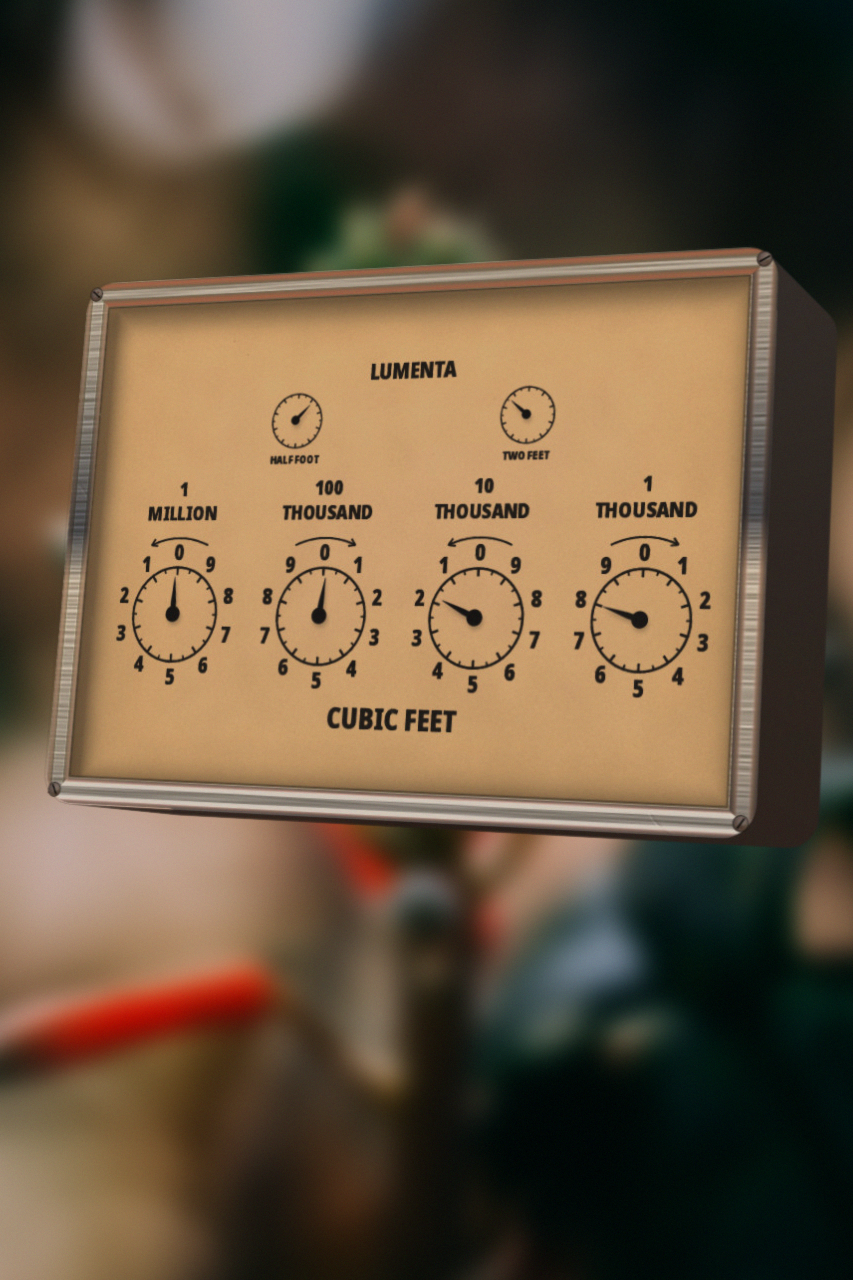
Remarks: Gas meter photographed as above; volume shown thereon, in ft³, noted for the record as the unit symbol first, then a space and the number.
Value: ft³ 1800
